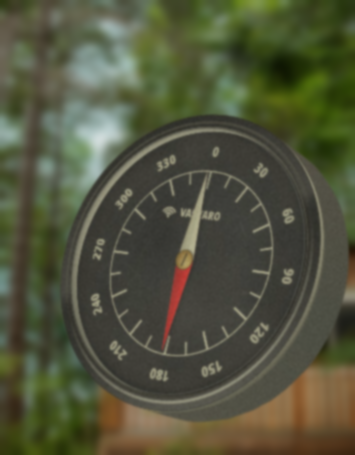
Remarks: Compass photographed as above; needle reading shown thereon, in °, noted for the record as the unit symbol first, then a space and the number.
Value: ° 180
